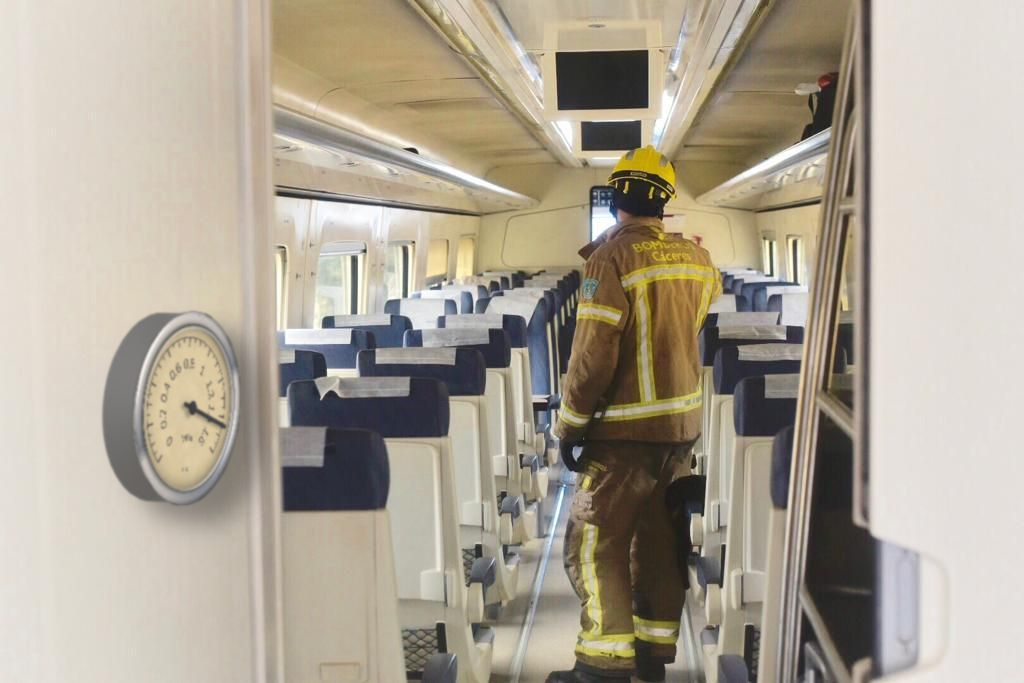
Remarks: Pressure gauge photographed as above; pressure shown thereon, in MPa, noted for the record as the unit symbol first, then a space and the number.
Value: MPa 1.45
